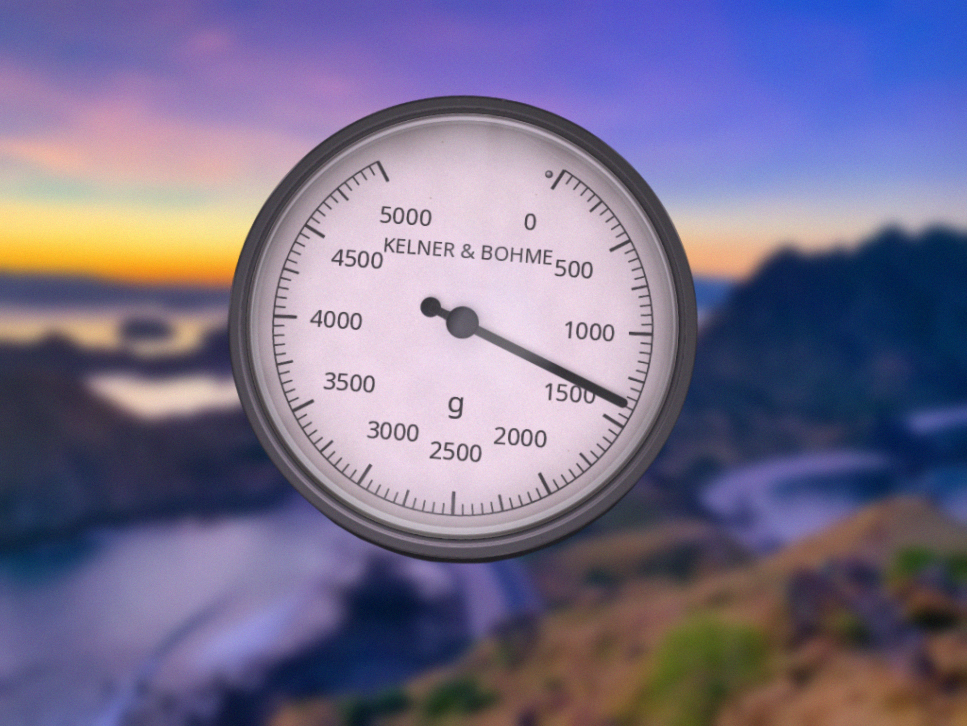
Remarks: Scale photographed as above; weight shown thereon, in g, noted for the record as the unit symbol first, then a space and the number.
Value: g 1400
